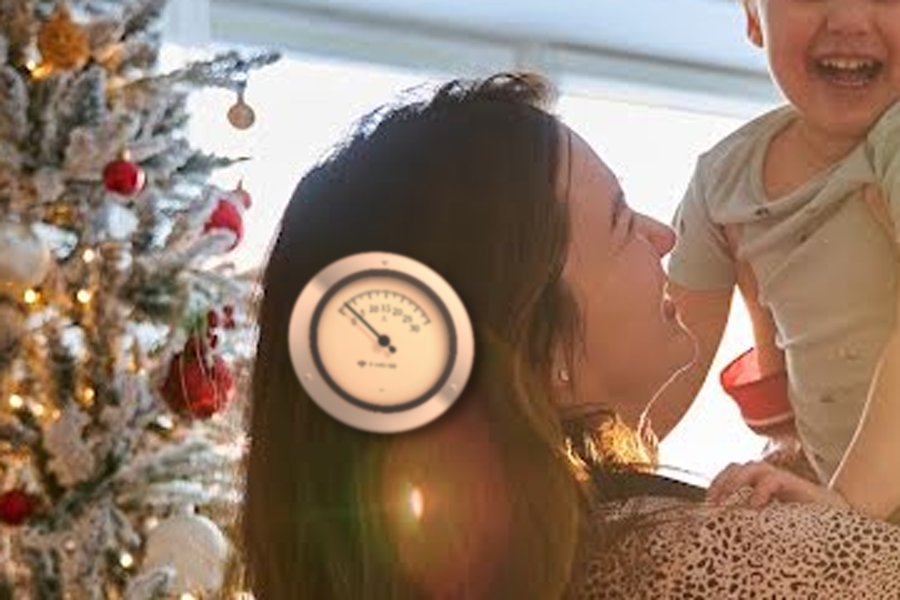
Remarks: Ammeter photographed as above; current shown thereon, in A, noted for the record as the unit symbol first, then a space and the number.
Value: A 2.5
